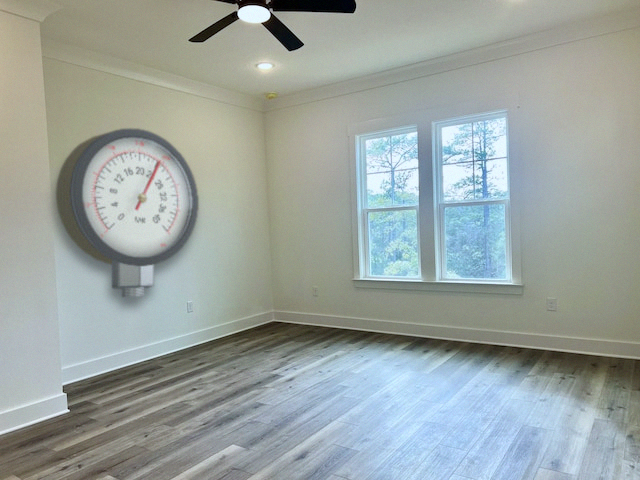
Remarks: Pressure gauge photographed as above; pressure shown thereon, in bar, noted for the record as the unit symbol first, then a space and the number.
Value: bar 24
